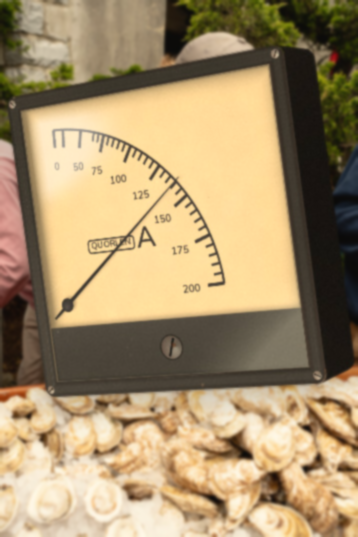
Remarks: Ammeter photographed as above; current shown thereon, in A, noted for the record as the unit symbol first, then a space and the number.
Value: A 140
